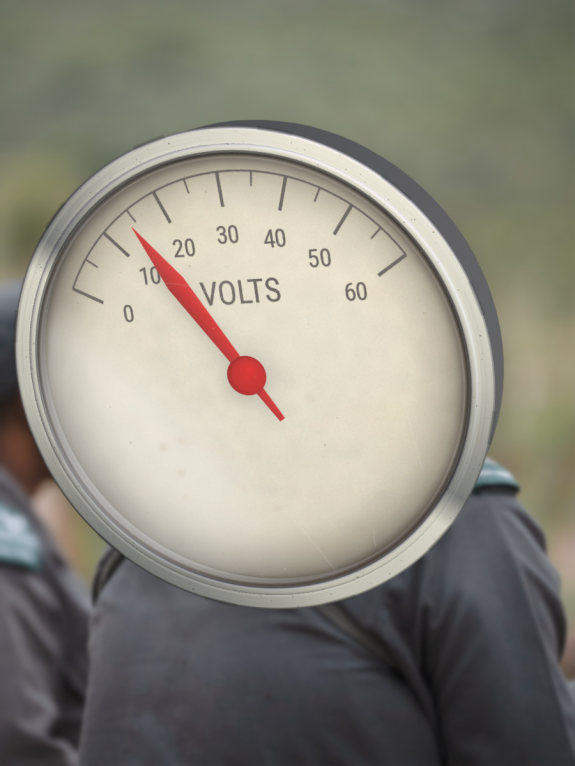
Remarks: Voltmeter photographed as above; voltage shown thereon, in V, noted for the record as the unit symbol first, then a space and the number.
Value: V 15
